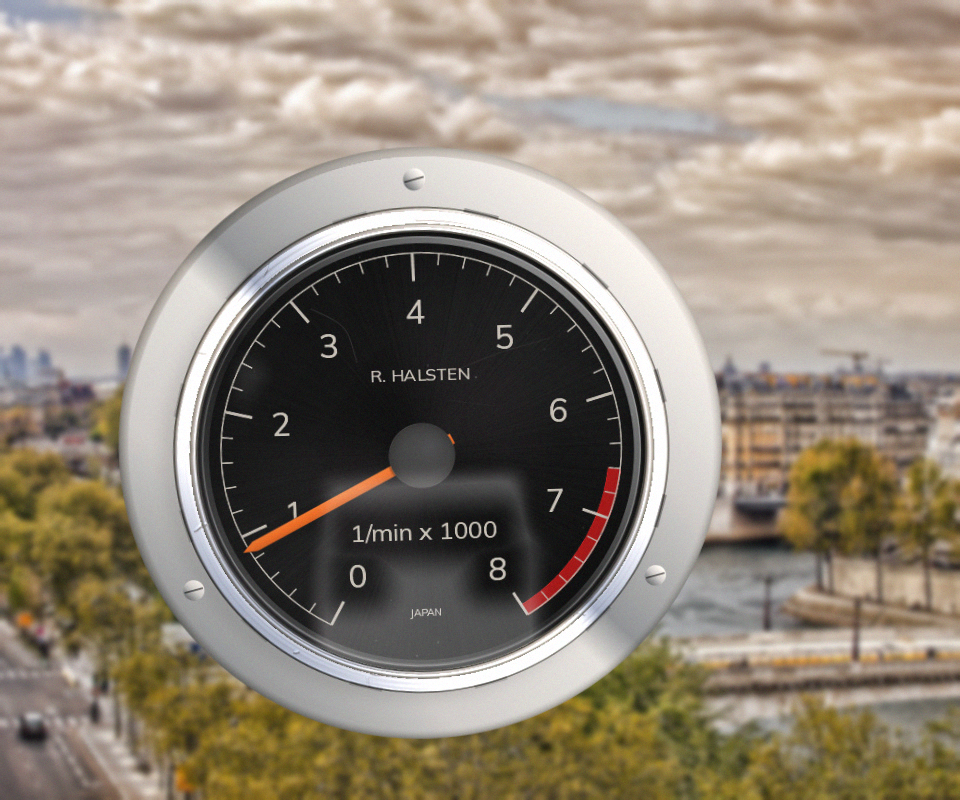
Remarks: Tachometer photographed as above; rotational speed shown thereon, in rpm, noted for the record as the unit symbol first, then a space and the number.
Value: rpm 900
